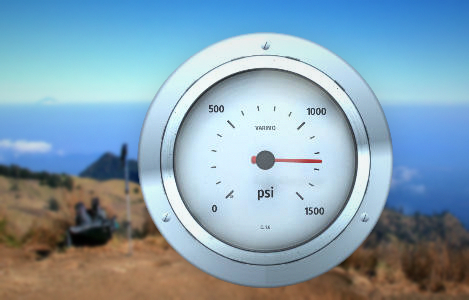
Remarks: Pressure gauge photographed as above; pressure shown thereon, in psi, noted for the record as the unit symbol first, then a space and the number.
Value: psi 1250
